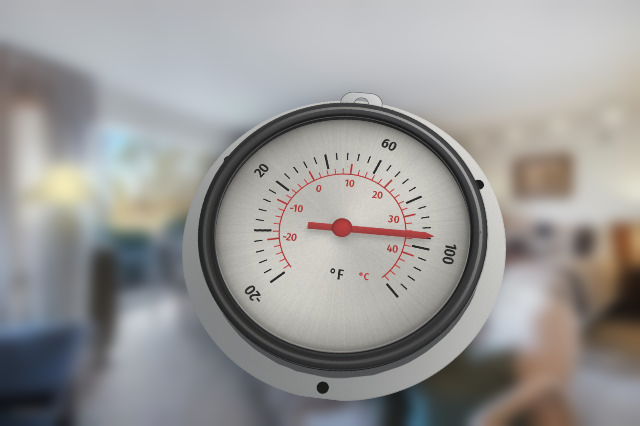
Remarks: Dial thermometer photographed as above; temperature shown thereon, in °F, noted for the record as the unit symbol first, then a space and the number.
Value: °F 96
